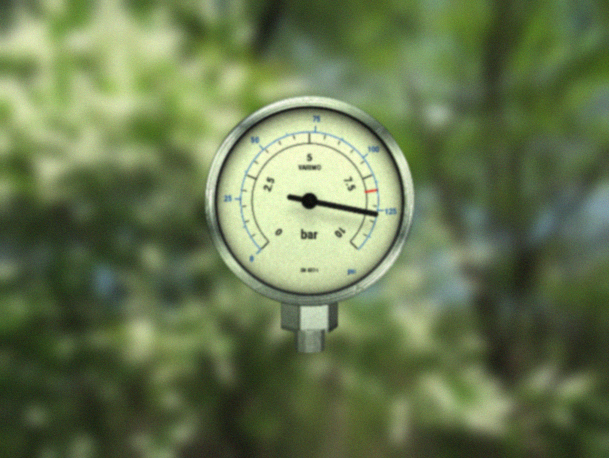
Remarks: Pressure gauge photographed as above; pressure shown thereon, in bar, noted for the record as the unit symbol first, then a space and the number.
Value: bar 8.75
